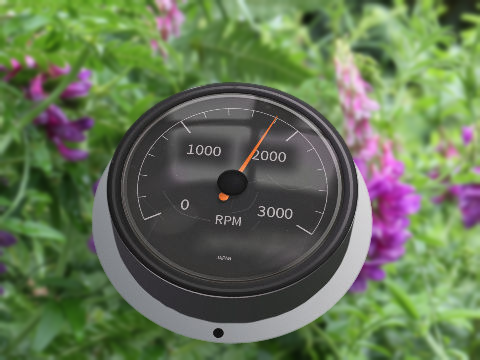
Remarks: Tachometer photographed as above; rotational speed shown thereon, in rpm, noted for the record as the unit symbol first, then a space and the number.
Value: rpm 1800
